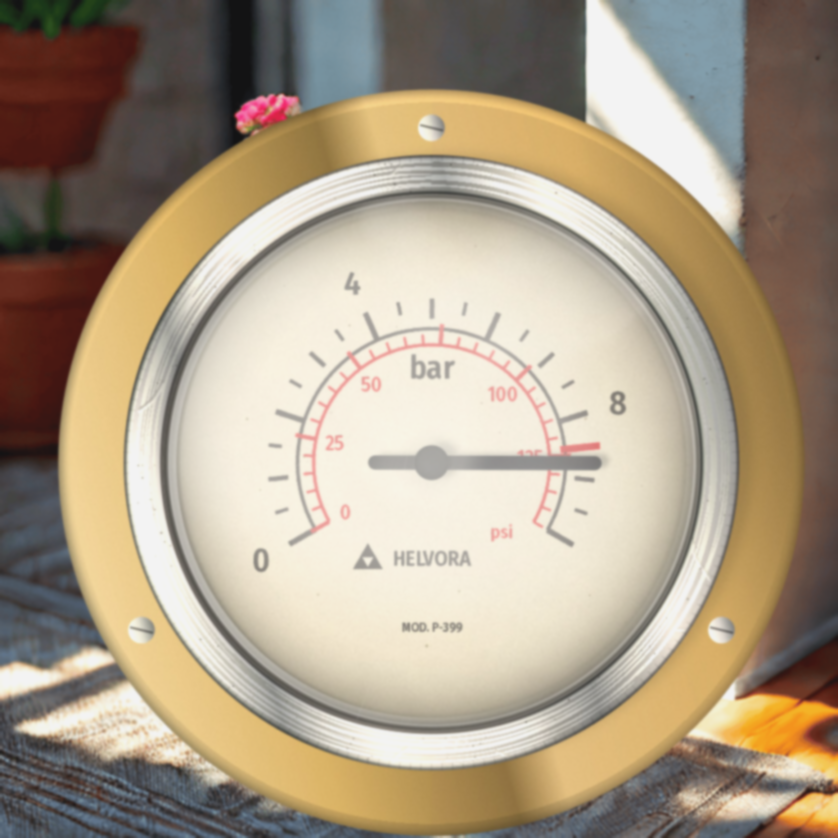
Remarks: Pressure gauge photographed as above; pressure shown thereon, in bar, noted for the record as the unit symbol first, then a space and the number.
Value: bar 8.75
